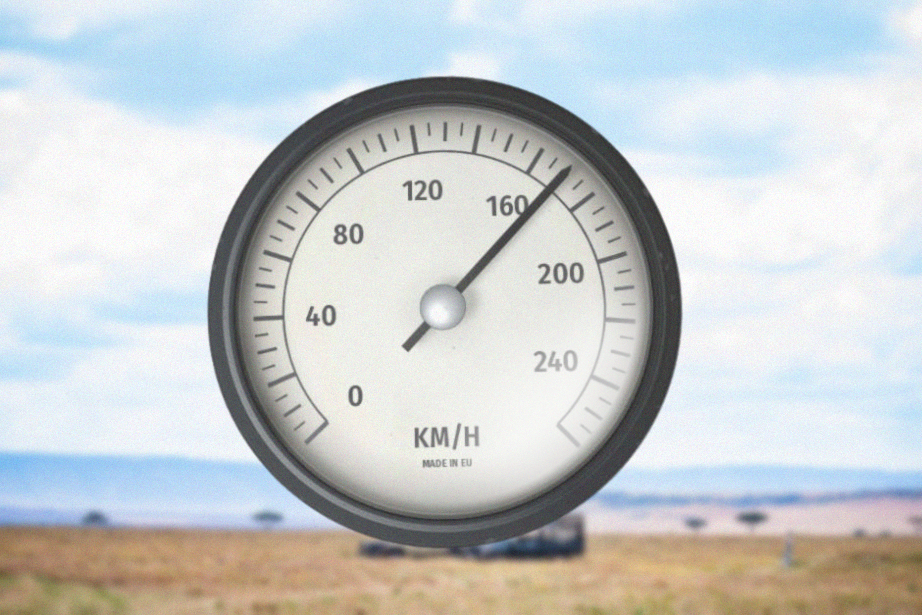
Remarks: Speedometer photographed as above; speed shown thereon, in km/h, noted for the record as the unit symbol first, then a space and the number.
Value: km/h 170
